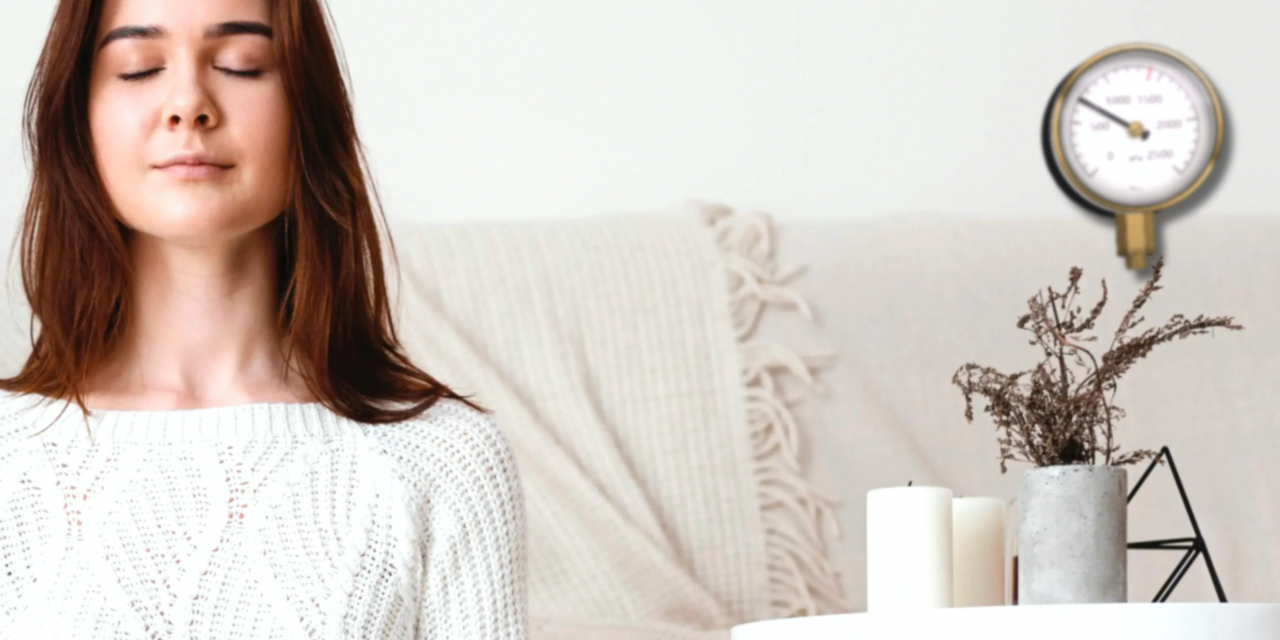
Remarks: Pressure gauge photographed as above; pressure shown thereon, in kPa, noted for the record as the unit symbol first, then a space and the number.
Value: kPa 700
